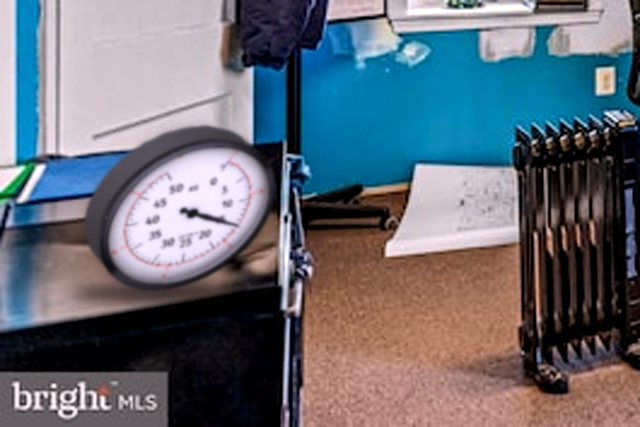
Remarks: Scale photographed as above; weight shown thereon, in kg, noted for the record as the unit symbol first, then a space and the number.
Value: kg 15
